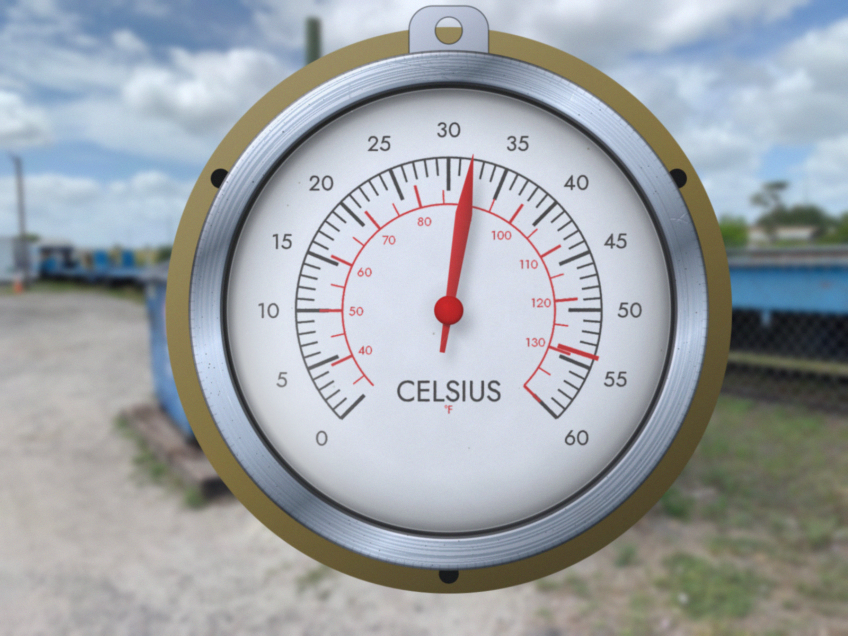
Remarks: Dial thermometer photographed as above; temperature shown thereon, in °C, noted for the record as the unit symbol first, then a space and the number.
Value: °C 32
